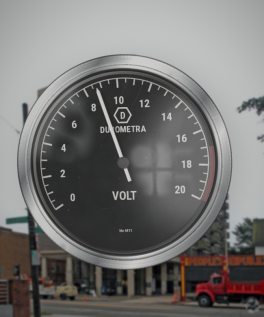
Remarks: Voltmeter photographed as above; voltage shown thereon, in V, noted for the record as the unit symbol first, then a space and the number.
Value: V 8.75
